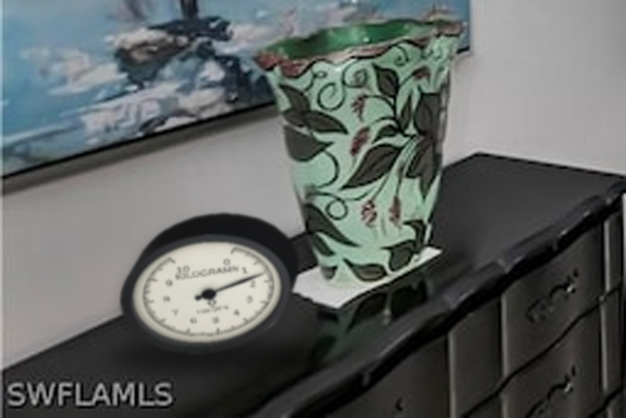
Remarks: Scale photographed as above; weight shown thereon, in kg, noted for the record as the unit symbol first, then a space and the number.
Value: kg 1.5
